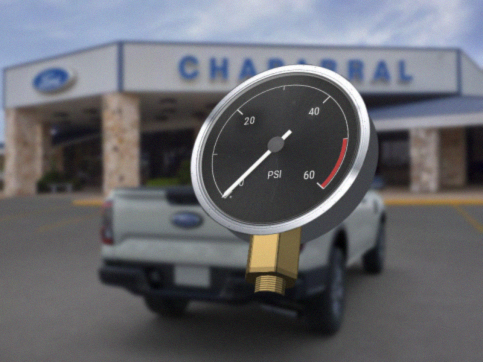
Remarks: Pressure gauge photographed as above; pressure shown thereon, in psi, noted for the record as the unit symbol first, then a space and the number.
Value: psi 0
